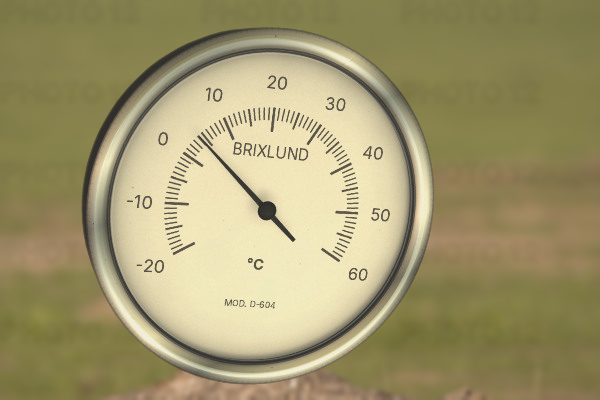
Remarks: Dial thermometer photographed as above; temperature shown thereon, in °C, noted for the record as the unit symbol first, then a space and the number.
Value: °C 4
